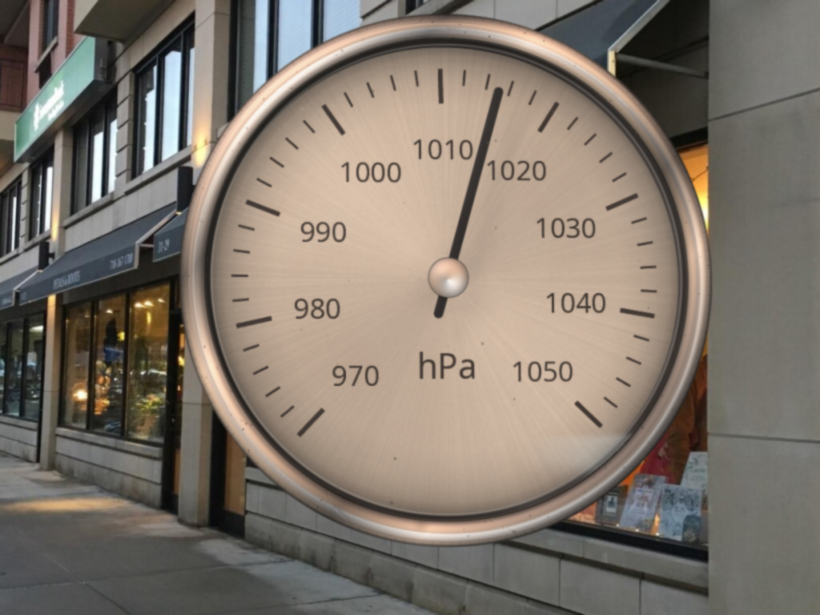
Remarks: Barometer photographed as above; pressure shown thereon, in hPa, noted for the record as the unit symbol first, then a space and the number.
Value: hPa 1015
